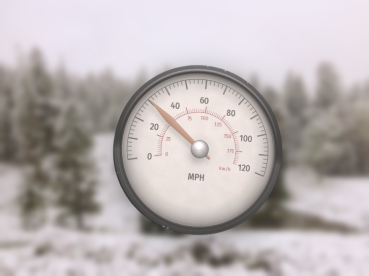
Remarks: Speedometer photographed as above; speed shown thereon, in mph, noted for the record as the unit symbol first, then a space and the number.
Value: mph 30
